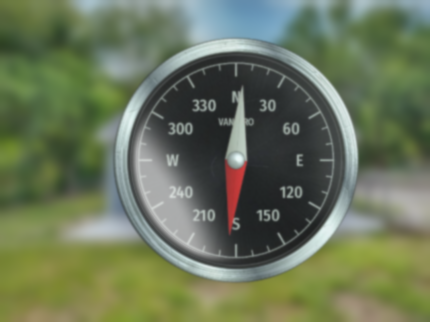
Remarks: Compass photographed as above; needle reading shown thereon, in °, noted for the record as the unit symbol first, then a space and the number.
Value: ° 185
